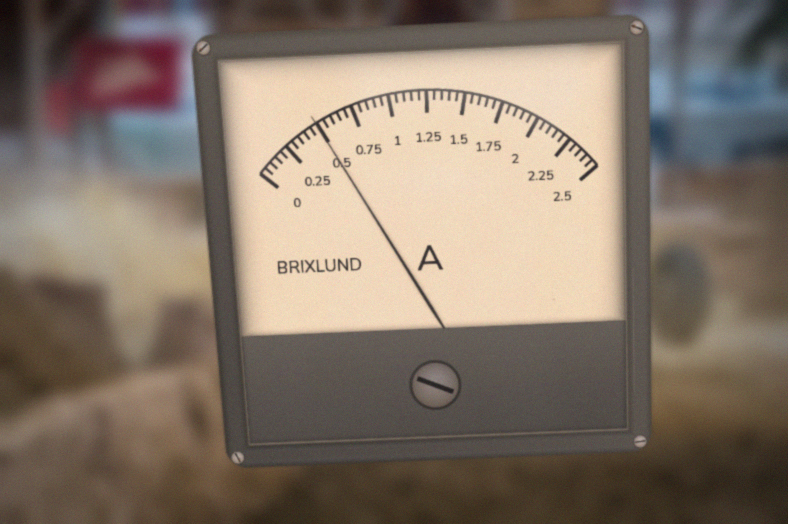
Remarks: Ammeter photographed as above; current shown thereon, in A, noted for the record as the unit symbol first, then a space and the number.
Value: A 0.5
